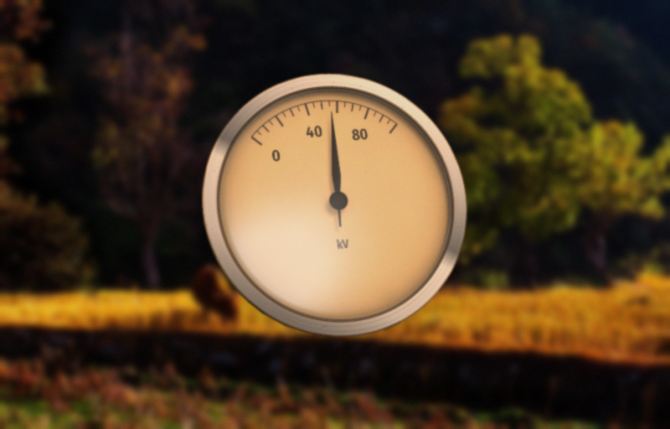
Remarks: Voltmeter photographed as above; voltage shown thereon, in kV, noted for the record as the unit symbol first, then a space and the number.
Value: kV 55
